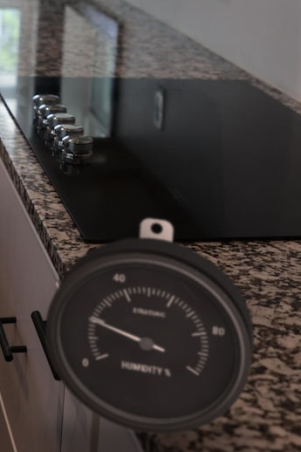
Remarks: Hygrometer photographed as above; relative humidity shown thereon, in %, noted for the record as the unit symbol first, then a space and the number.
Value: % 20
